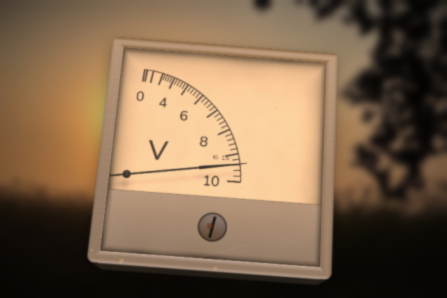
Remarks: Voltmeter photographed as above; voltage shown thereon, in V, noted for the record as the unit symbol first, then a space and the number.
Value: V 9.4
